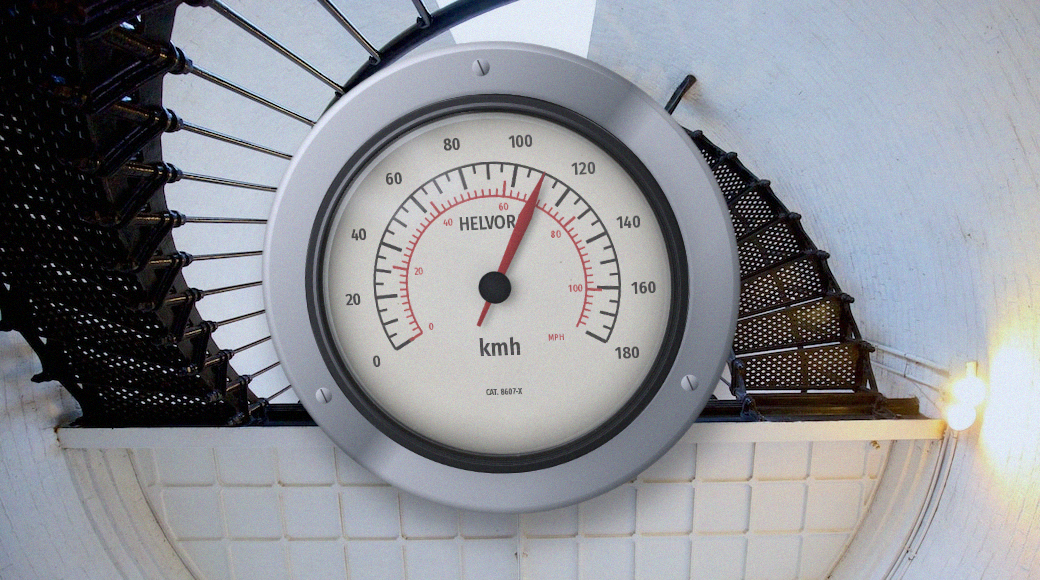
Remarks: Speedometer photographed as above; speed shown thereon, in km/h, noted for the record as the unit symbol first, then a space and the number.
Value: km/h 110
